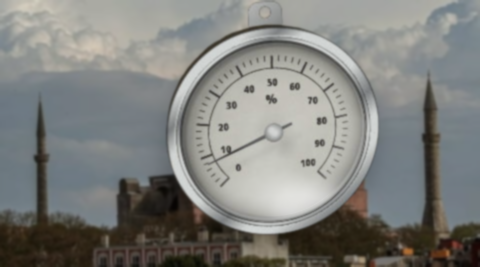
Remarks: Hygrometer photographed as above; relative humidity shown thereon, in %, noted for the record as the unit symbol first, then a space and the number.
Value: % 8
